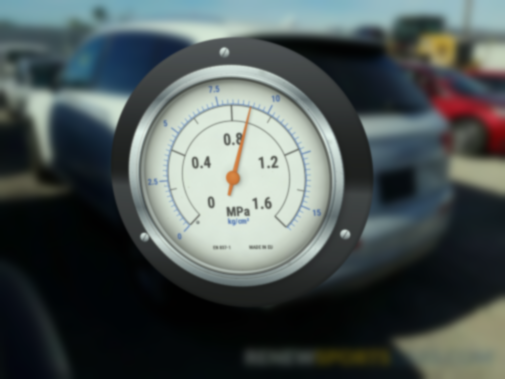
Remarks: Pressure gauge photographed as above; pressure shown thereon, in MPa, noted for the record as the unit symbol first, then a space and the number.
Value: MPa 0.9
